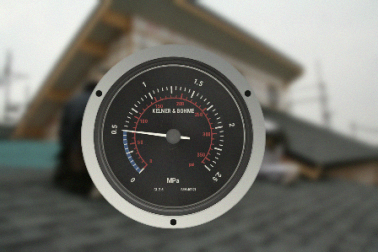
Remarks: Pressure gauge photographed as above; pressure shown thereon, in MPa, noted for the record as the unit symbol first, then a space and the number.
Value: MPa 0.5
